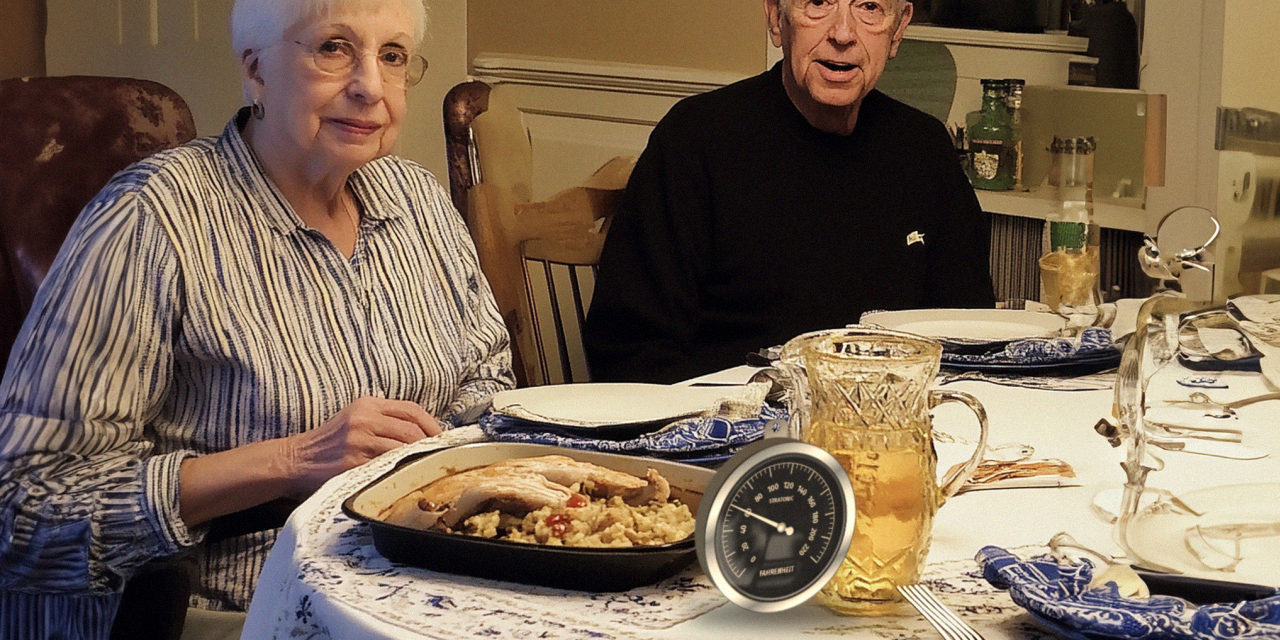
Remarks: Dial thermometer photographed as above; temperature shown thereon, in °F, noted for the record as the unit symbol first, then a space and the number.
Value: °F 60
